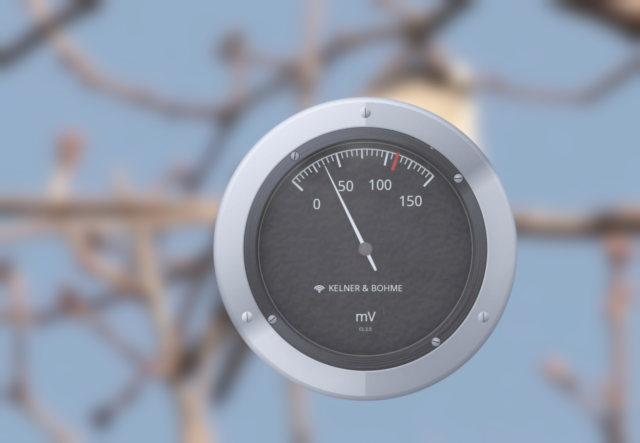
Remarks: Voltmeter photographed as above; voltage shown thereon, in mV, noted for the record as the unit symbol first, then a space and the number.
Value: mV 35
